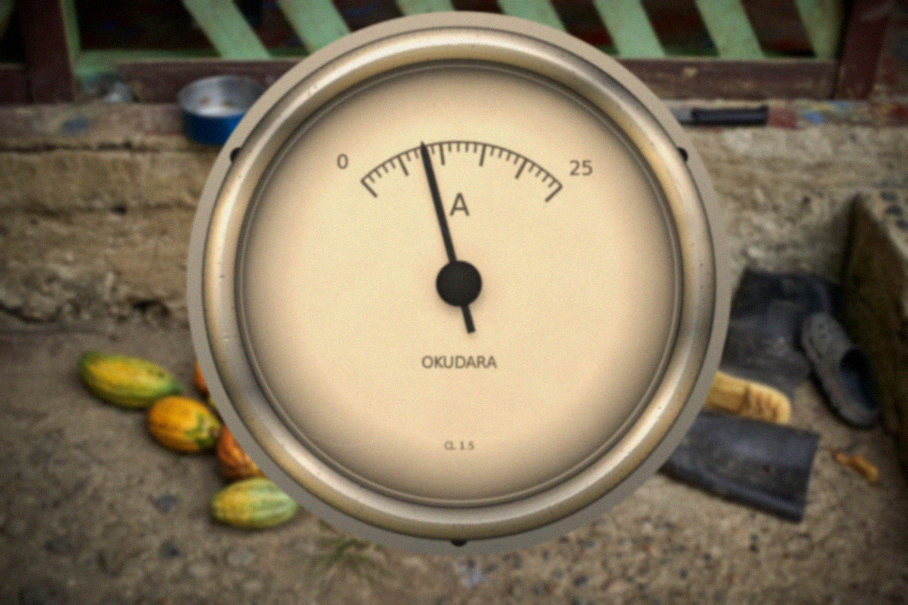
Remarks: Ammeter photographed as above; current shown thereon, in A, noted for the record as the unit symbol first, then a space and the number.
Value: A 8
